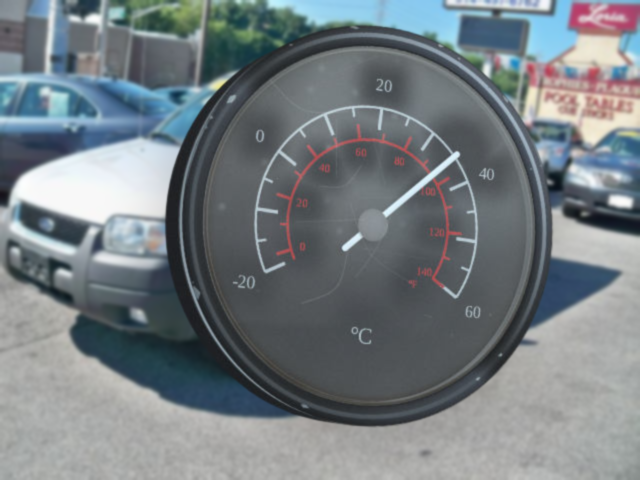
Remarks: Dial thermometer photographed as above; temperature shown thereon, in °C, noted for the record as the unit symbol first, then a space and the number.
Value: °C 35
